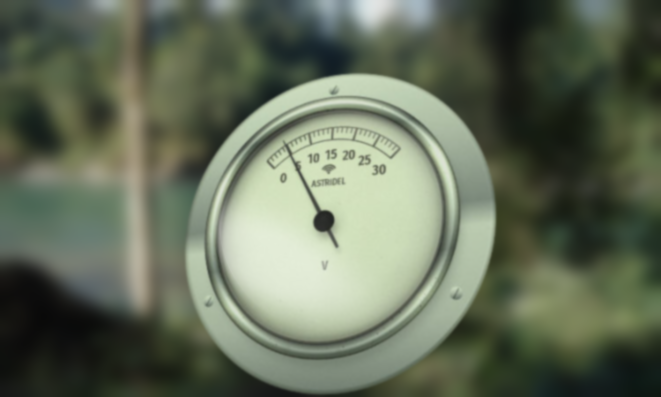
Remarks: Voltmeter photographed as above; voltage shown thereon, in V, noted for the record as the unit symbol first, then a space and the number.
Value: V 5
